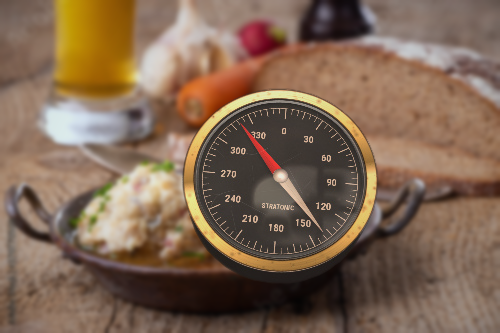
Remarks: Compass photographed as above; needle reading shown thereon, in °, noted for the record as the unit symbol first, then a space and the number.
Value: ° 320
